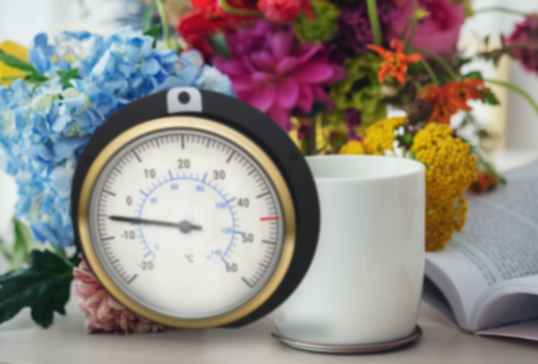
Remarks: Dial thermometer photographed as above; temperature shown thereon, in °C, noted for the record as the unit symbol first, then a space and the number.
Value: °C -5
